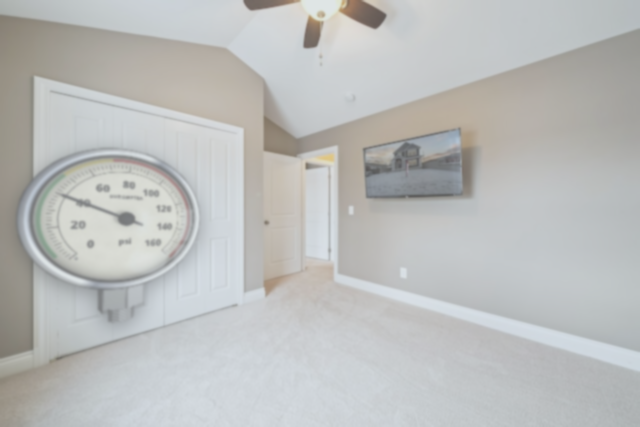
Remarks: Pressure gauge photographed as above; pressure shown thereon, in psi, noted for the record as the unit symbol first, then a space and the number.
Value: psi 40
